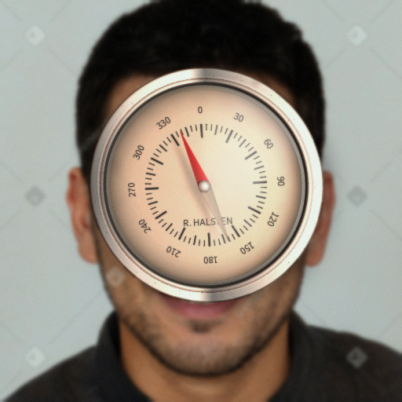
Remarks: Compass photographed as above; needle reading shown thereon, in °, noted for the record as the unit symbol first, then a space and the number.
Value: ° 340
